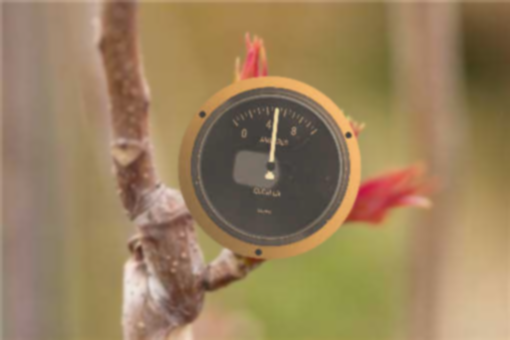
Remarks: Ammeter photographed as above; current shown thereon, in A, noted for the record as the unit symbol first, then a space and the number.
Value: A 5
